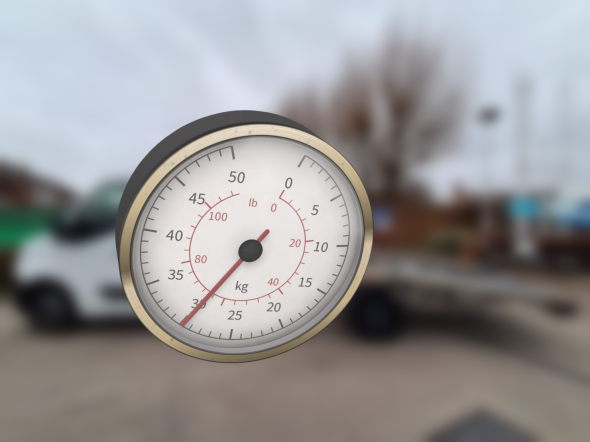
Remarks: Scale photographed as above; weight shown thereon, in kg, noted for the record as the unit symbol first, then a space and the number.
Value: kg 30
